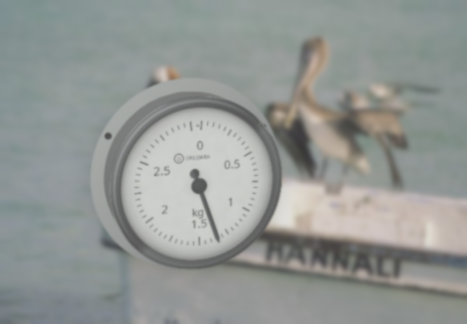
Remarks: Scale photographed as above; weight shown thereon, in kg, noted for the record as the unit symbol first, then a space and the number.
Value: kg 1.35
